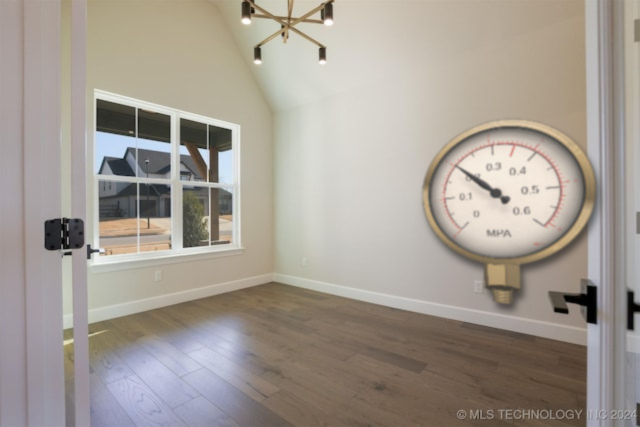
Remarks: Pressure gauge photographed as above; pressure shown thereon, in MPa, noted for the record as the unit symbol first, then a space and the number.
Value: MPa 0.2
